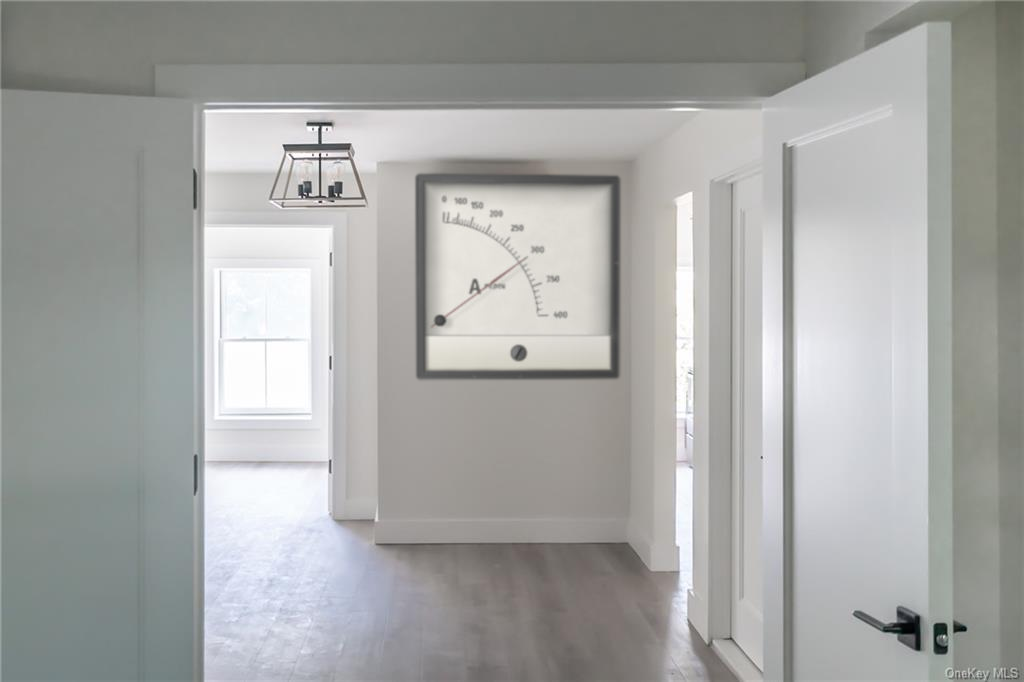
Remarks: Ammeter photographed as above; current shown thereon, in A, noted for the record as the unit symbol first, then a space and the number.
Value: A 300
